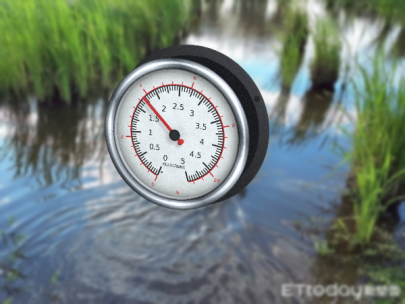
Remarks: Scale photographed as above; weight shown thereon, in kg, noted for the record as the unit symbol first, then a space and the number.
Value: kg 1.75
